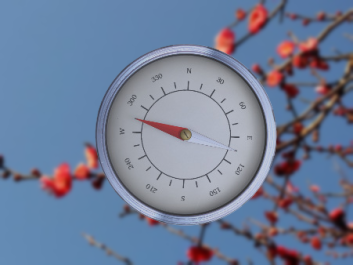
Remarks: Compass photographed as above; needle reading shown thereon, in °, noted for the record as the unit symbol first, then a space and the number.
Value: ° 285
